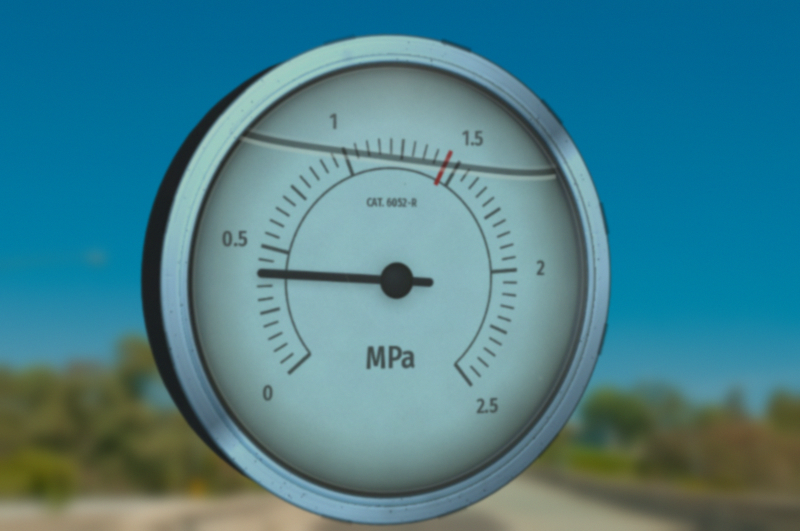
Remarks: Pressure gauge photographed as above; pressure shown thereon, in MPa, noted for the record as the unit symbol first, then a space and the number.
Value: MPa 0.4
